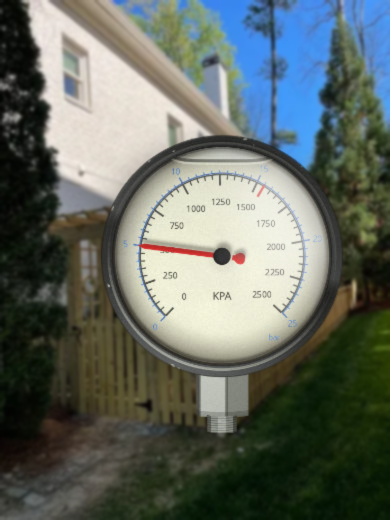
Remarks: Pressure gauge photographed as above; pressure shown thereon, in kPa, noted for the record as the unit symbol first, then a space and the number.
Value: kPa 500
